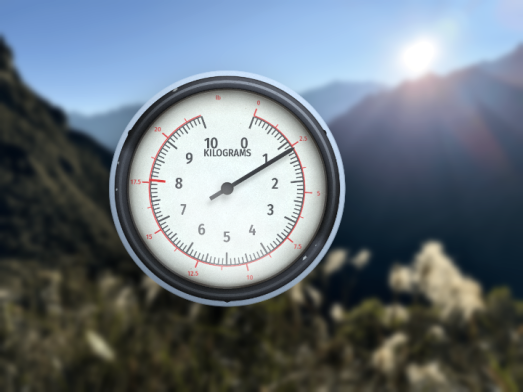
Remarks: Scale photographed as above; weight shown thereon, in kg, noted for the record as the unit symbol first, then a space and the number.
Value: kg 1.2
